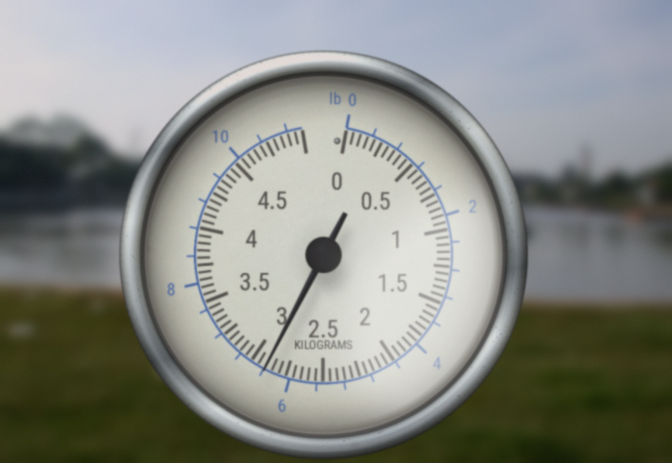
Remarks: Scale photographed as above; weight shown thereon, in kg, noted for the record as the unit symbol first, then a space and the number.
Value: kg 2.9
